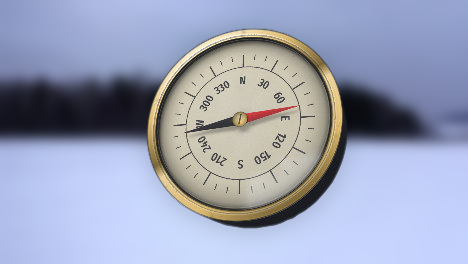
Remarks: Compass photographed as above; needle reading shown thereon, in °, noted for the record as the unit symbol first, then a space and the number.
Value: ° 80
